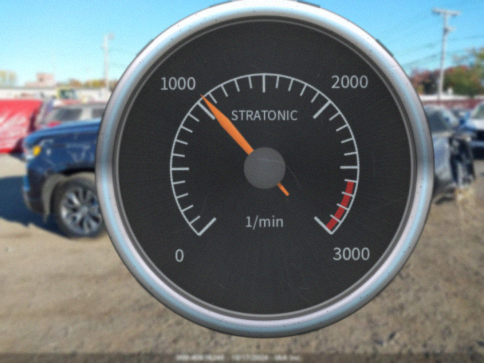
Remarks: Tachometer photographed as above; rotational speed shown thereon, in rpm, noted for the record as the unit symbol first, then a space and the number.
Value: rpm 1050
